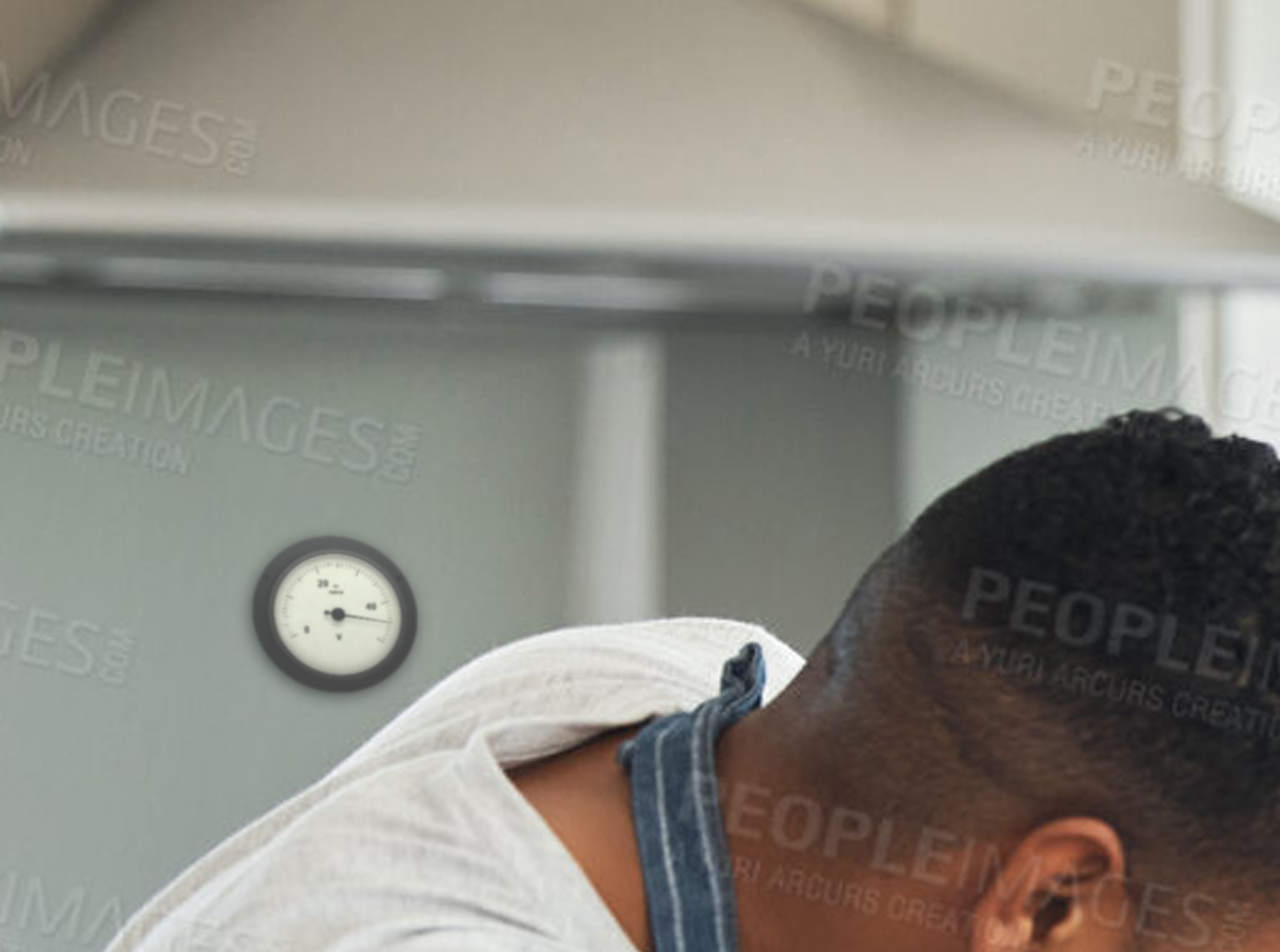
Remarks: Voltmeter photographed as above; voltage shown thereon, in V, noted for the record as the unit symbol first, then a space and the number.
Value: V 45
